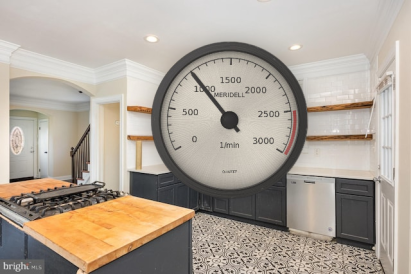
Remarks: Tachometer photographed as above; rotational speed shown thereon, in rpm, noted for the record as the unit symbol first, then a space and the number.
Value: rpm 1000
